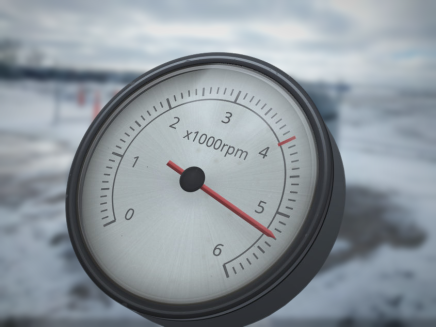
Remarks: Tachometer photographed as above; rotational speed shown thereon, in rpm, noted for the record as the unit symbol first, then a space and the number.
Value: rpm 5300
